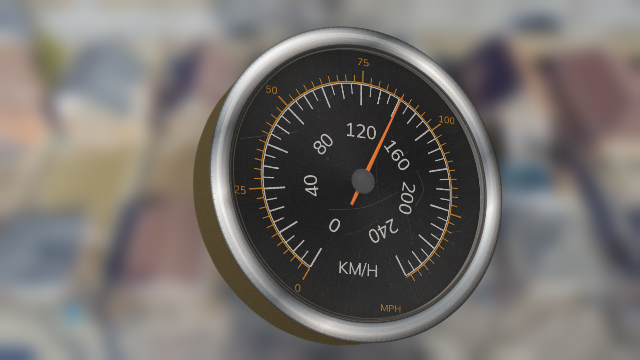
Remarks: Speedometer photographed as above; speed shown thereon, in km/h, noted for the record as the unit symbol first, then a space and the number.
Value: km/h 140
